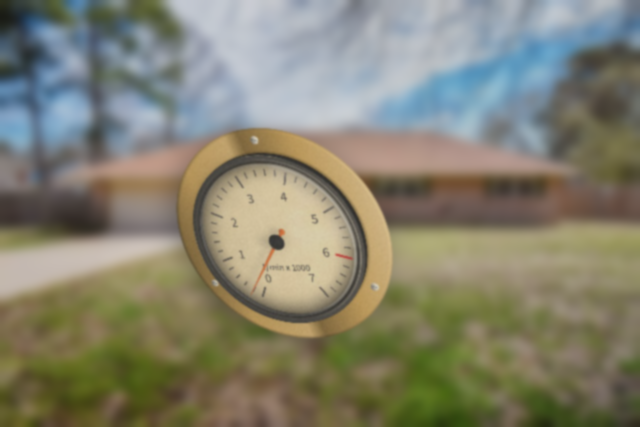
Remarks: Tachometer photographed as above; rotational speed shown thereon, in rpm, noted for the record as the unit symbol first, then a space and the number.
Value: rpm 200
